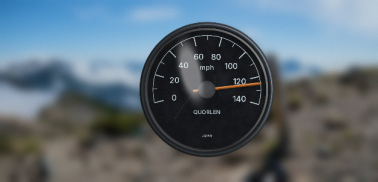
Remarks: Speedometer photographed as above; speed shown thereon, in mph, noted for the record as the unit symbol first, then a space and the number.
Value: mph 125
